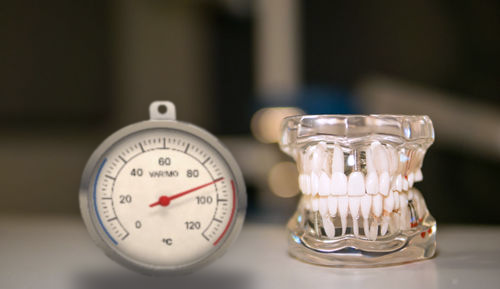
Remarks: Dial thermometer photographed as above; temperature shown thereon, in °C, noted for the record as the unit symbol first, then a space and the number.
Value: °C 90
